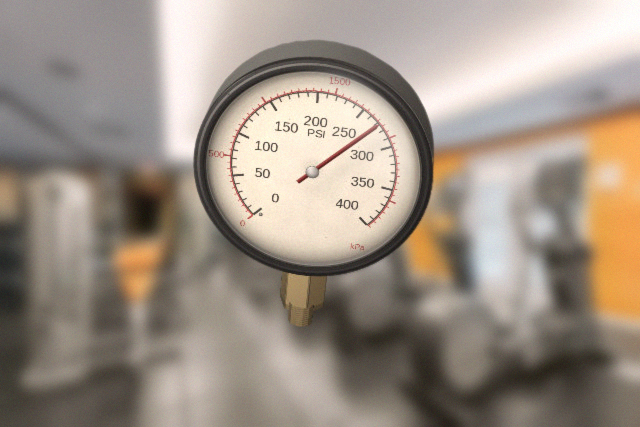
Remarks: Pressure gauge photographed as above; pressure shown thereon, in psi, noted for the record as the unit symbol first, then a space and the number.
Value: psi 270
